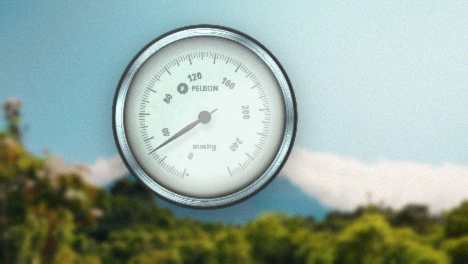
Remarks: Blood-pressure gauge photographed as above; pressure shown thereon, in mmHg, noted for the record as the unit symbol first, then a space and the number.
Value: mmHg 30
